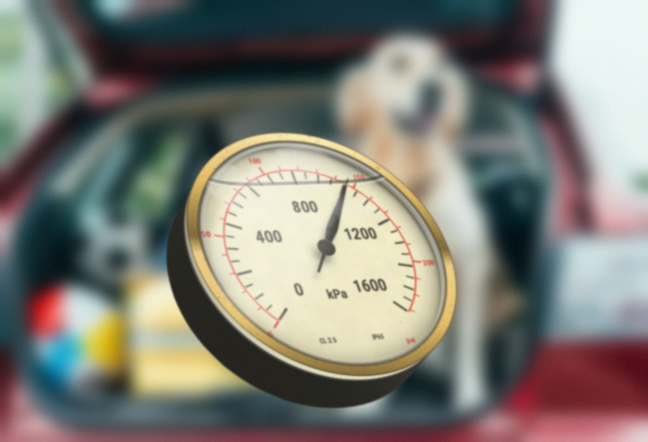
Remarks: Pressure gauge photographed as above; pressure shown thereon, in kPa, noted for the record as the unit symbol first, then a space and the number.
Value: kPa 1000
